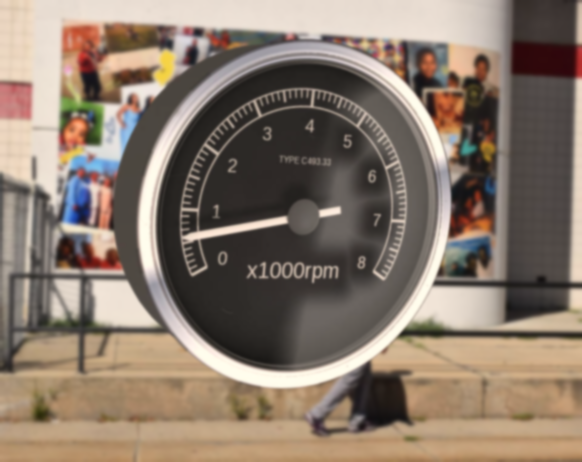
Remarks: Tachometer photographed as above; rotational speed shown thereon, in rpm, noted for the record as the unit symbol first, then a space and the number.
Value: rpm 600
